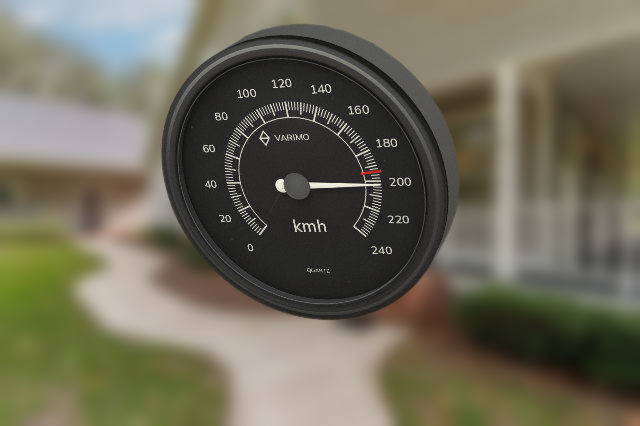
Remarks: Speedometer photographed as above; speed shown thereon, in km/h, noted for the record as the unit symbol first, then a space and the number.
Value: km/h 200
